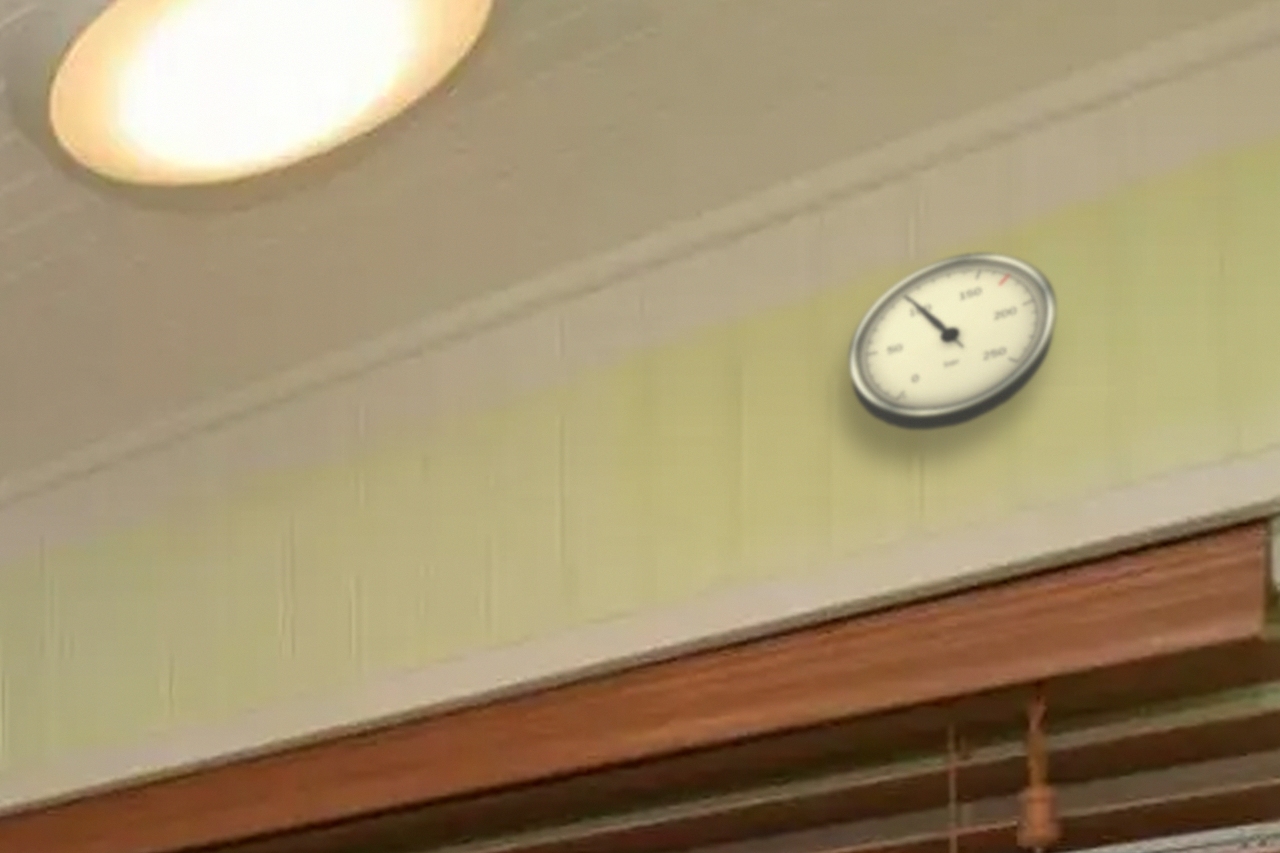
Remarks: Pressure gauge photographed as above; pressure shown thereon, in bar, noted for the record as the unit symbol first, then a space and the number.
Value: bar 100
